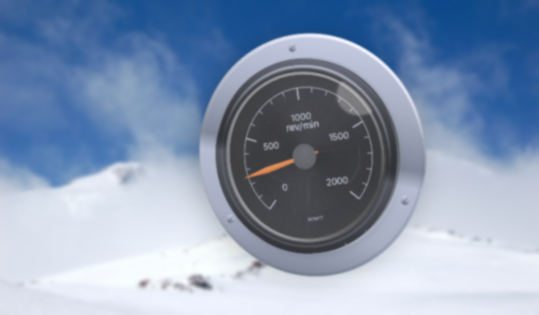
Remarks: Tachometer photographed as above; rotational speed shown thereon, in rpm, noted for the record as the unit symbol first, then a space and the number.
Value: rpm 250
